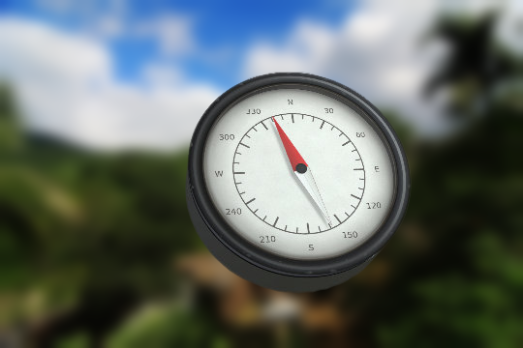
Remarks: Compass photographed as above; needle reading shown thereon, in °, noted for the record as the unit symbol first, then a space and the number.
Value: ° 340
